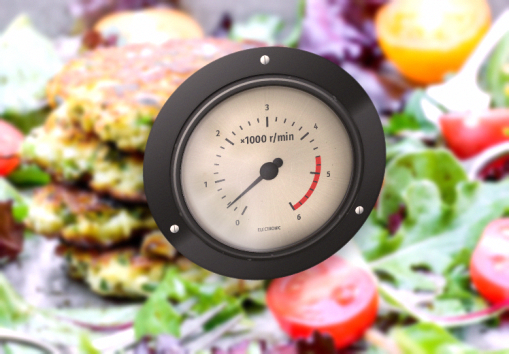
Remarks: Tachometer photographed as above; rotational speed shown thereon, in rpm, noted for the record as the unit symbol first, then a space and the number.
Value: rpm 400
